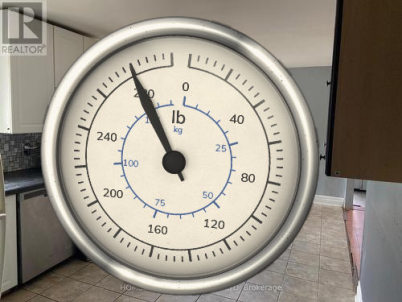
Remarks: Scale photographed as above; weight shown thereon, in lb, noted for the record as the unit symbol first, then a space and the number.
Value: lb 280
